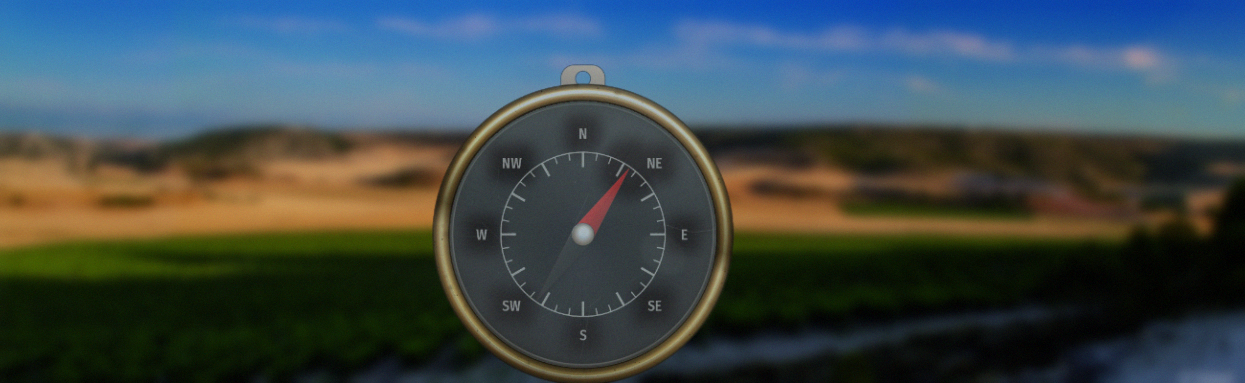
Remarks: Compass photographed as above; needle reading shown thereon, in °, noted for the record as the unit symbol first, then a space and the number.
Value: ° 35
